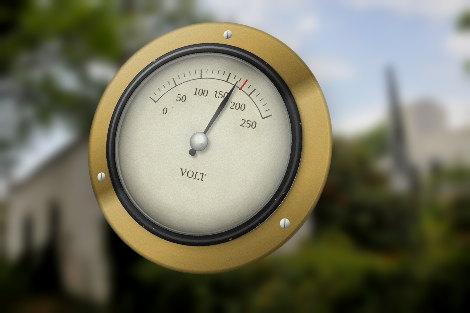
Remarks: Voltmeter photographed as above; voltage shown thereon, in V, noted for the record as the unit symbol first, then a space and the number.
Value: V 170
